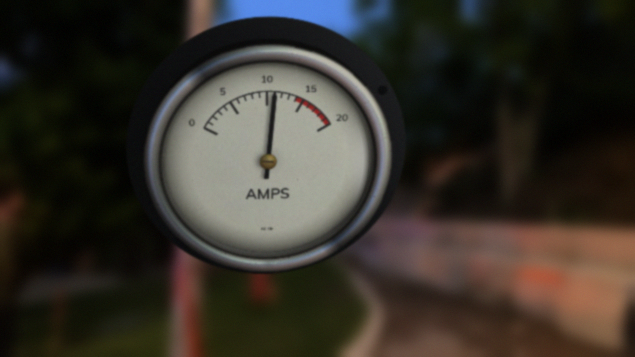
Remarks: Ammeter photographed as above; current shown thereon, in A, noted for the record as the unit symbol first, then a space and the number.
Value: A 11
